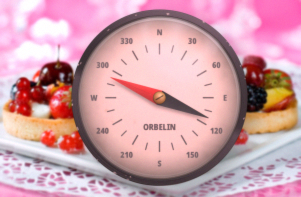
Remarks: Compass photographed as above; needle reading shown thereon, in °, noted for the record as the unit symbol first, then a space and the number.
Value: ° 292.5
